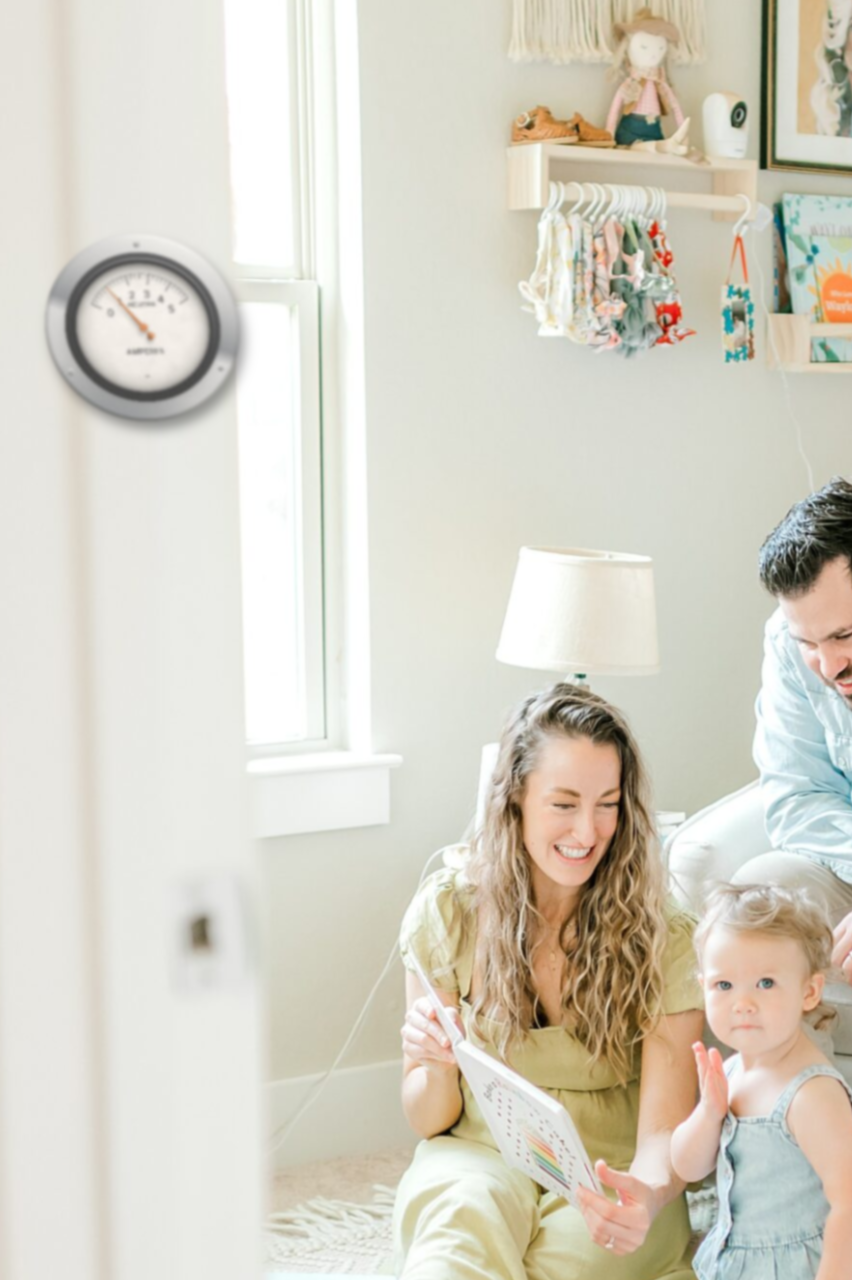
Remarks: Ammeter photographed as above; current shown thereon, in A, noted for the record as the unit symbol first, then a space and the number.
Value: A 1
